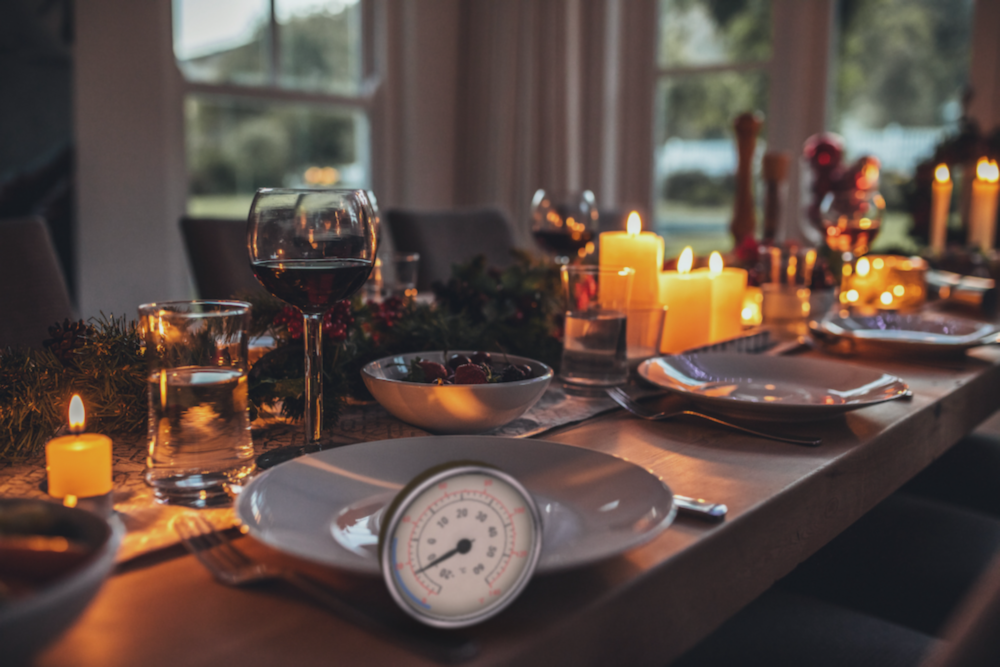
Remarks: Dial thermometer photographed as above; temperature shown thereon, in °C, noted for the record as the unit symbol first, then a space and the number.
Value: °C -10
